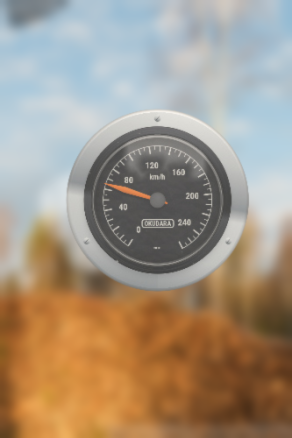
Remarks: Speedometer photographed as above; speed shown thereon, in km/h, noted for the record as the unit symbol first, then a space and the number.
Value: km/h 65
